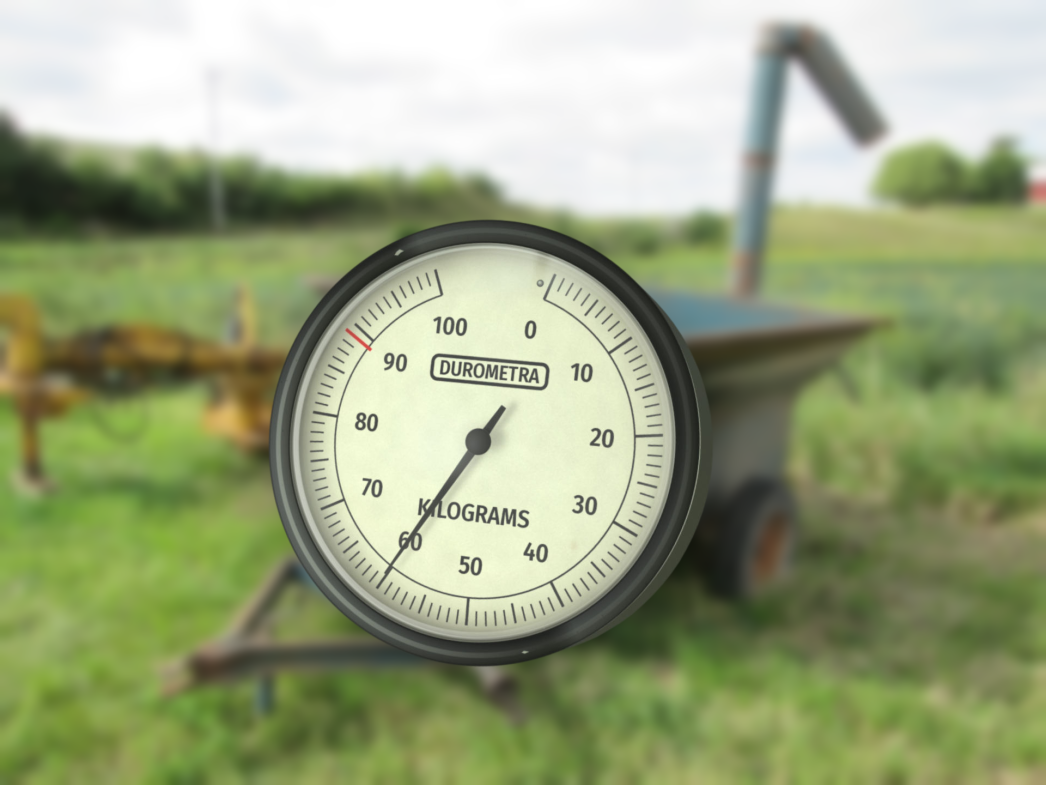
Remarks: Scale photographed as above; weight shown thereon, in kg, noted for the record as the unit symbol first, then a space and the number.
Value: kg 60
